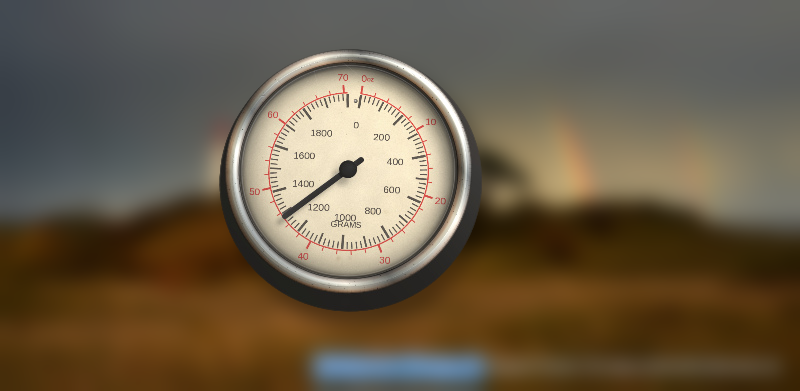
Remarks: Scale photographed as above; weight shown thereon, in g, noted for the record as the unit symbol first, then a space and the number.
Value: g 1280
